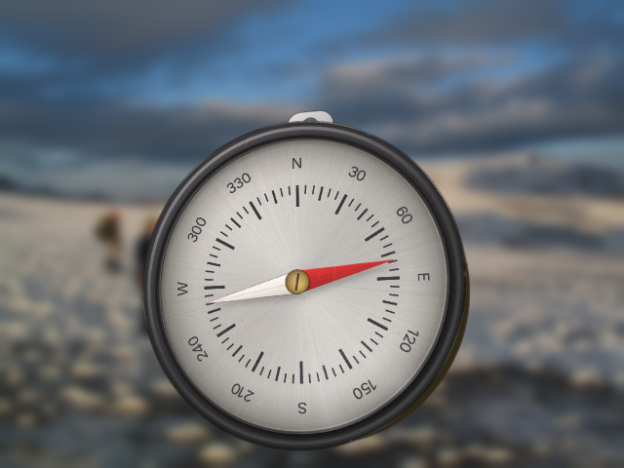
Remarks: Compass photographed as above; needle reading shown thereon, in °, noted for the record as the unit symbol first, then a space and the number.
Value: ° 80
